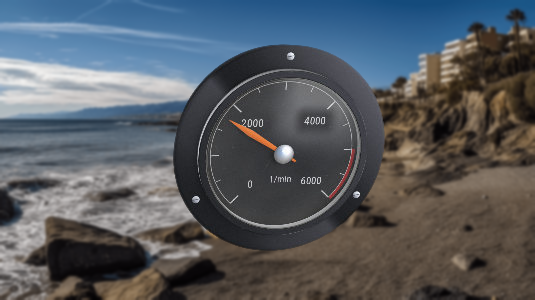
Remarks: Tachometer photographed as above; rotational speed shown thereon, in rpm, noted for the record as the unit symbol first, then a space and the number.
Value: rpm 1750
